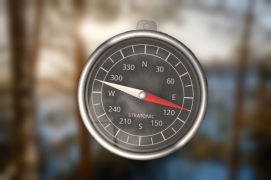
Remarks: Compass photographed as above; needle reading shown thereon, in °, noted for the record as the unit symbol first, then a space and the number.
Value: ° 105
